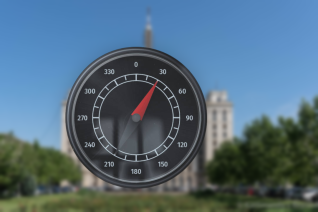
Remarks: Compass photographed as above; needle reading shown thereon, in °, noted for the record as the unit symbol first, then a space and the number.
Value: ° 30
